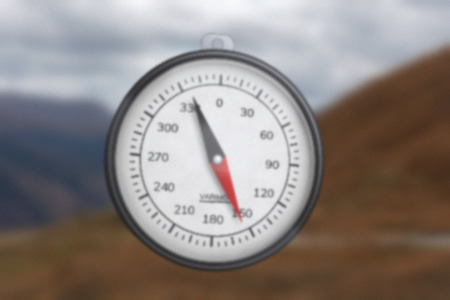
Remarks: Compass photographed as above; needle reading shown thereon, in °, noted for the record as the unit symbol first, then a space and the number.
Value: ° 155
